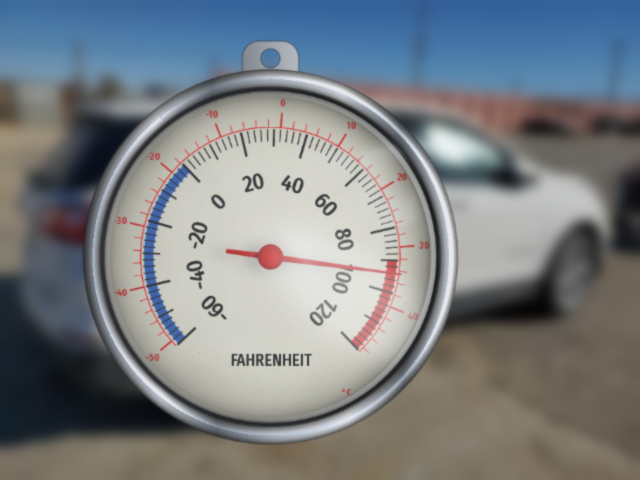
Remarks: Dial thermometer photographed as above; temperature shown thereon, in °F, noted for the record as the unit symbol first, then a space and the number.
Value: °F 94
